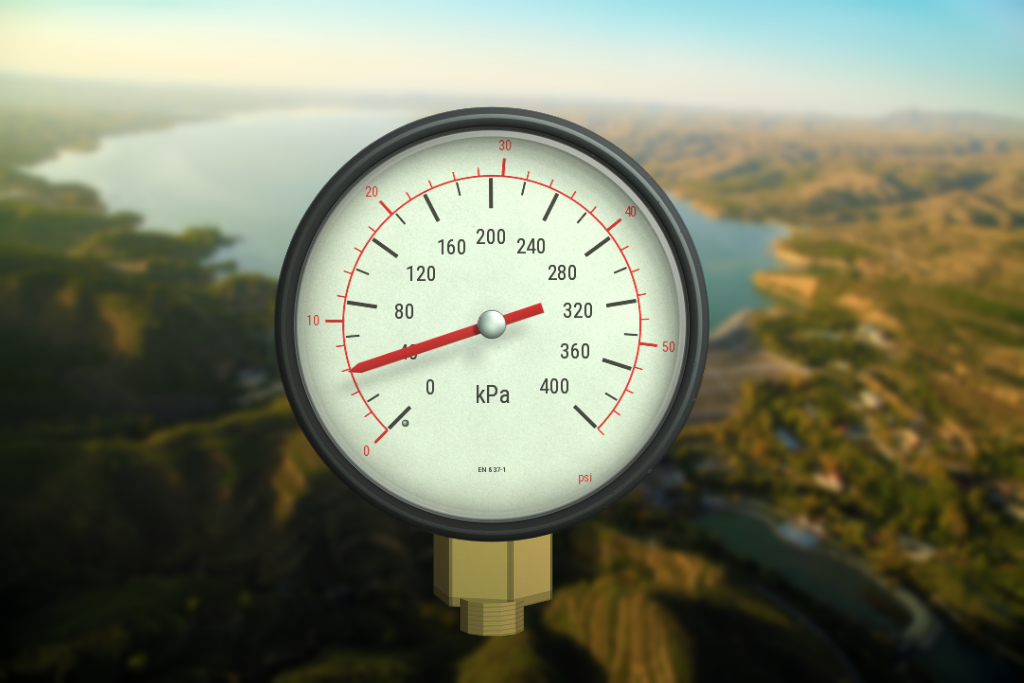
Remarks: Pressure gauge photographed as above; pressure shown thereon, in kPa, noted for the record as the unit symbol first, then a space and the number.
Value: kPa 40
